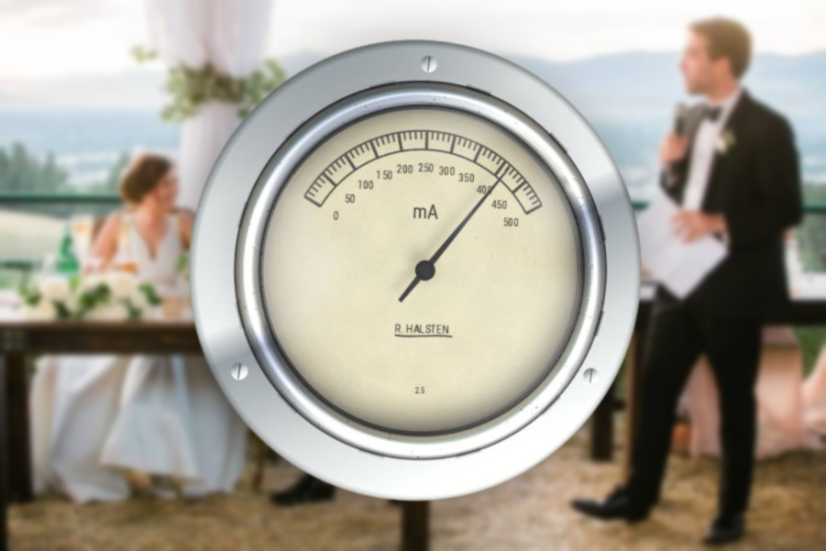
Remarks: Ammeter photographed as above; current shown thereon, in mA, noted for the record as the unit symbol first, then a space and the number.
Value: mA 410
